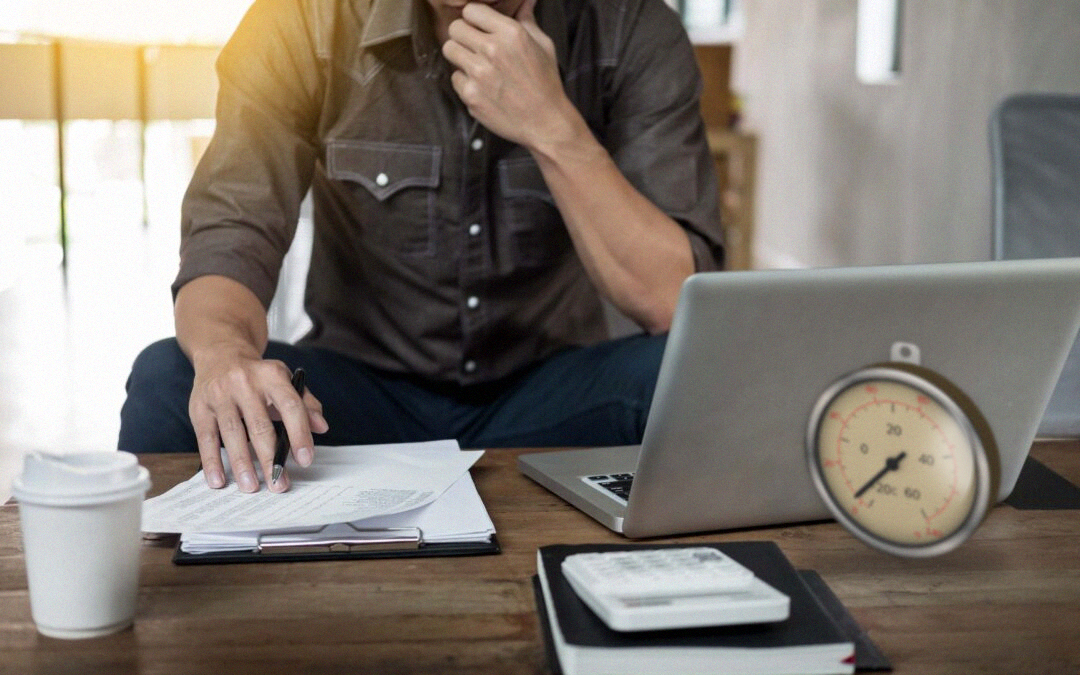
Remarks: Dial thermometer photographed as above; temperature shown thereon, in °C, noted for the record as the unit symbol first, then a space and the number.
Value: °C -16
